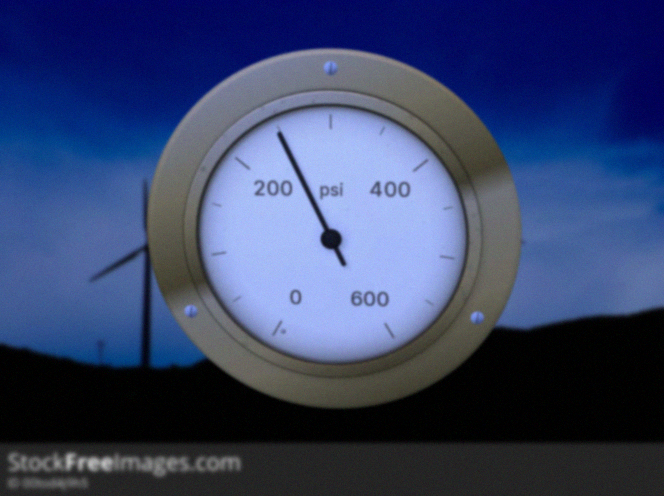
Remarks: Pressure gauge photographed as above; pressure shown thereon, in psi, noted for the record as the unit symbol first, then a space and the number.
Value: psi 250
